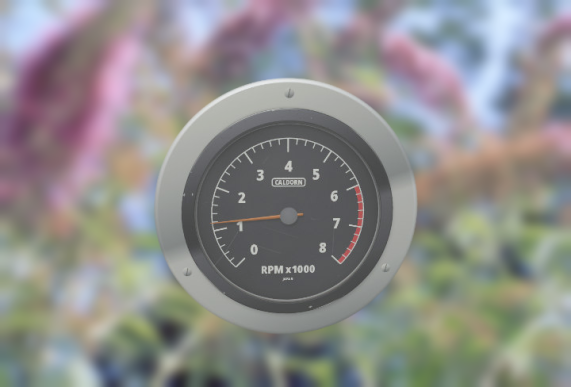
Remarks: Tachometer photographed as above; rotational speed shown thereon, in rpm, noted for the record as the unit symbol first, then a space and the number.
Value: rpm 1200
